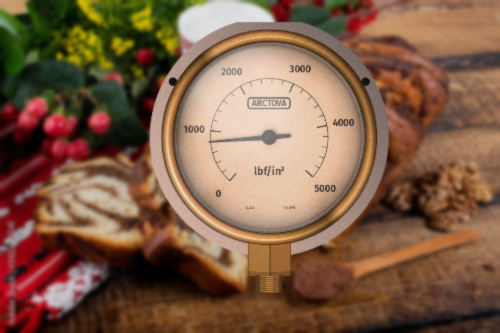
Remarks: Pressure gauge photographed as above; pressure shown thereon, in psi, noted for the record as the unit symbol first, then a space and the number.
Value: psi 800
